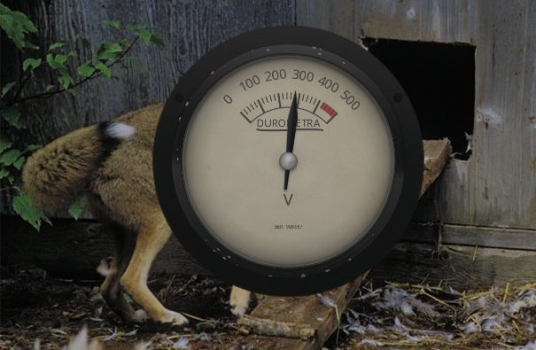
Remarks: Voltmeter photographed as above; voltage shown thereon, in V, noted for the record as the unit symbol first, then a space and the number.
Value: V 280
